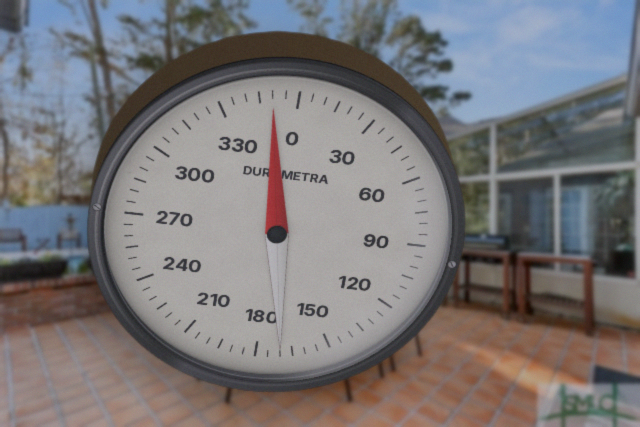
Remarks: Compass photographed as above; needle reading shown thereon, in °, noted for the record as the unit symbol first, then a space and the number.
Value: ° 350
